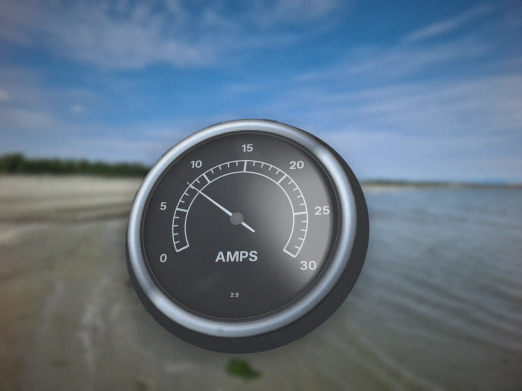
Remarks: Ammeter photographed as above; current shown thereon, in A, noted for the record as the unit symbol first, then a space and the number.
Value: A 8
